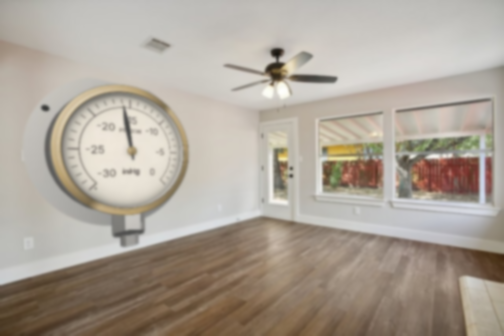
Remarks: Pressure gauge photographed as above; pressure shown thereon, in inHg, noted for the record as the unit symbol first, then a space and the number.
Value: inHg -16
